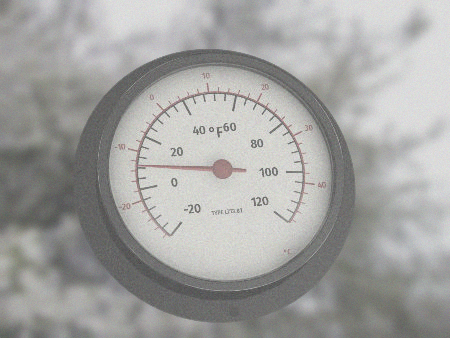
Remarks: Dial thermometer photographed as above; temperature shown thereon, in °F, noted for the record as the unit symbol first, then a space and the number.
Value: °F 8
